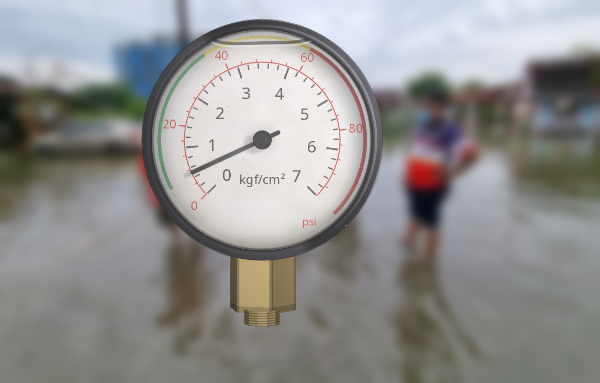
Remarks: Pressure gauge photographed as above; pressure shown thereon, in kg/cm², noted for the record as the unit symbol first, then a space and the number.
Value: kg/cm² 0.5
